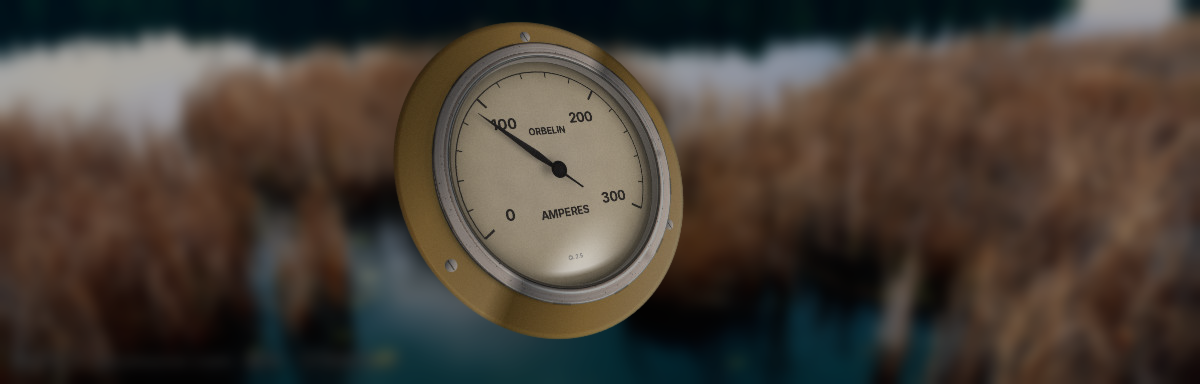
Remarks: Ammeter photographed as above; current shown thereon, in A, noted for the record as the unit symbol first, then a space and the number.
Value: A 90
